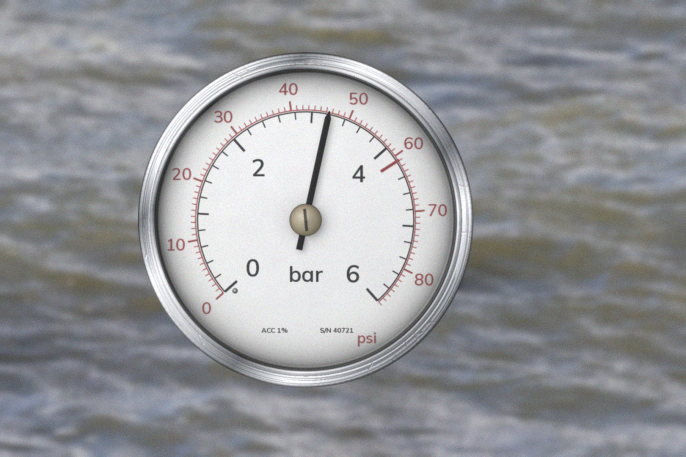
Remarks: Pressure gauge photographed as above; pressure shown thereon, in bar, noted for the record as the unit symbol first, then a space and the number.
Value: bar 3.2
